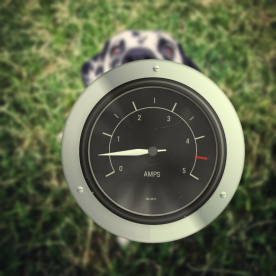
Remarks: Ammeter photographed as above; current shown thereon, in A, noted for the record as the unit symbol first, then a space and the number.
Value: A 0.5
